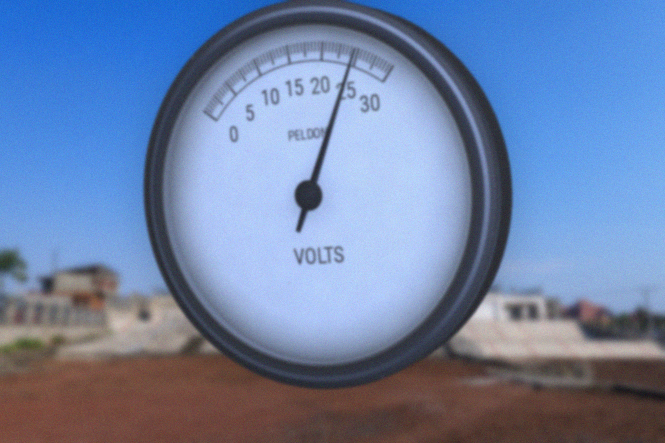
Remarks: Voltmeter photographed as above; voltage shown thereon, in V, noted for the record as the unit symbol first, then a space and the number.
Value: V 25
